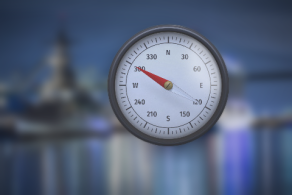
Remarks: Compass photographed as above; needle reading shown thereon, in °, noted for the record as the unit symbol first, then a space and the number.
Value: ° 300
